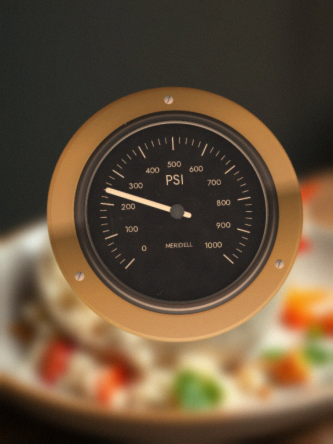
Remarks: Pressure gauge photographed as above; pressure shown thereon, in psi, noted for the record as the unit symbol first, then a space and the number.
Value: psi 240
